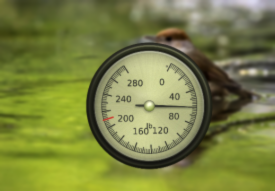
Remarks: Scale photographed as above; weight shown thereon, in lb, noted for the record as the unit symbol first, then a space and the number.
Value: lb 60
